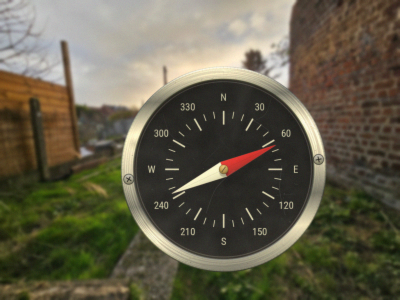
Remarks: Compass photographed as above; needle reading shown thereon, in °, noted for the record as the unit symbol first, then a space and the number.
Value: ° 65
